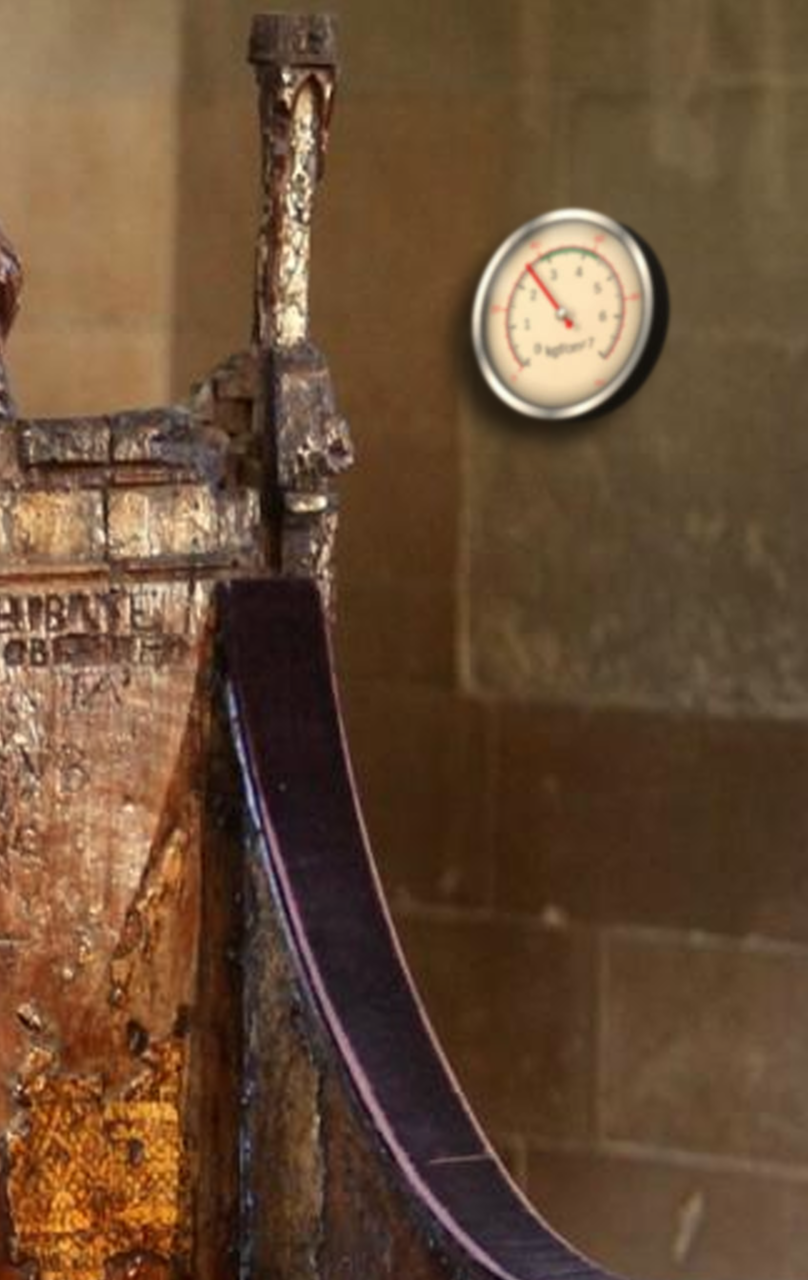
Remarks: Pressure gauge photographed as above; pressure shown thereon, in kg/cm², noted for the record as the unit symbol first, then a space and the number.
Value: kg/cm² 2.5
